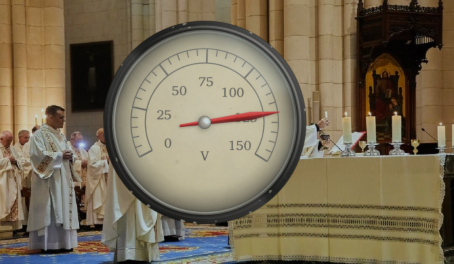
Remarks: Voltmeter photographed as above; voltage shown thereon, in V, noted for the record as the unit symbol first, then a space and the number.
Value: V 125
